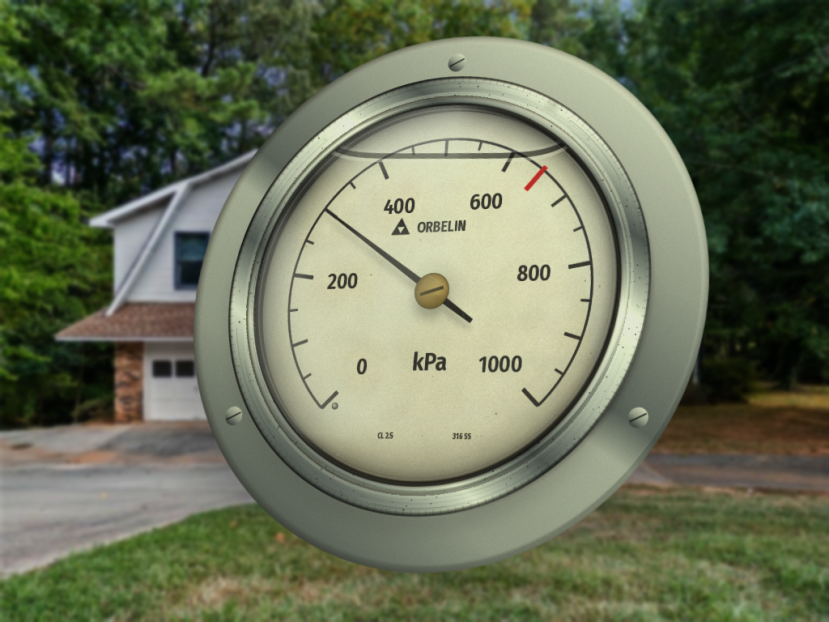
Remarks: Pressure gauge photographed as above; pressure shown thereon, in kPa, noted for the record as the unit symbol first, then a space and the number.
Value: kPa 300
